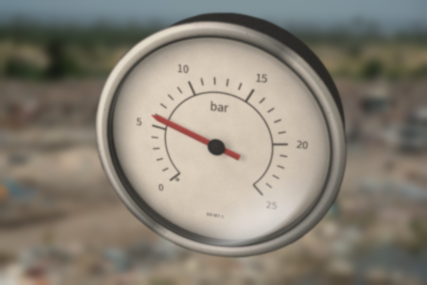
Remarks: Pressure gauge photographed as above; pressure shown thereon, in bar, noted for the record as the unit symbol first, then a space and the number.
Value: bar 6
